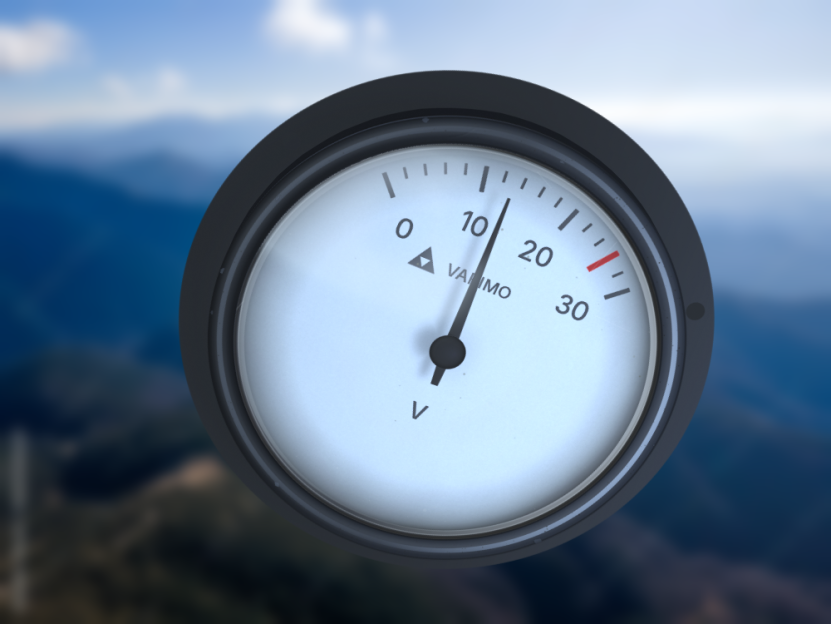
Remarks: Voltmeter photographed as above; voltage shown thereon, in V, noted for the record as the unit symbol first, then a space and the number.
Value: V 13
